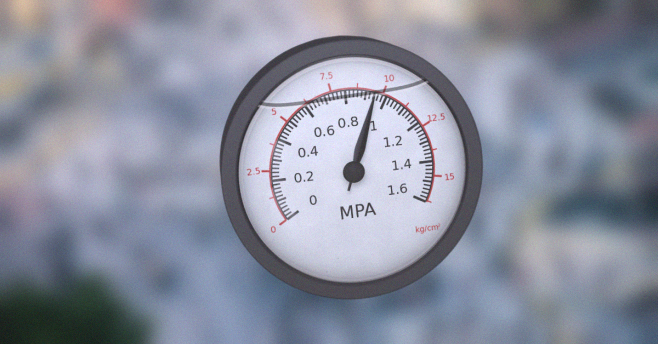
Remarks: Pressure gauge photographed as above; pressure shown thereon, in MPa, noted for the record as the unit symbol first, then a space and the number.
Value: MPa 0.94
